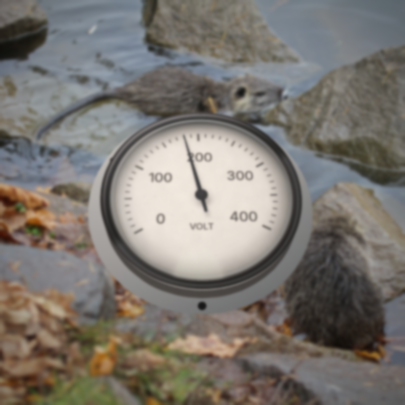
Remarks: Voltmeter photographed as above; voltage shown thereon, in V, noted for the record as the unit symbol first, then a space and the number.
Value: V 180
